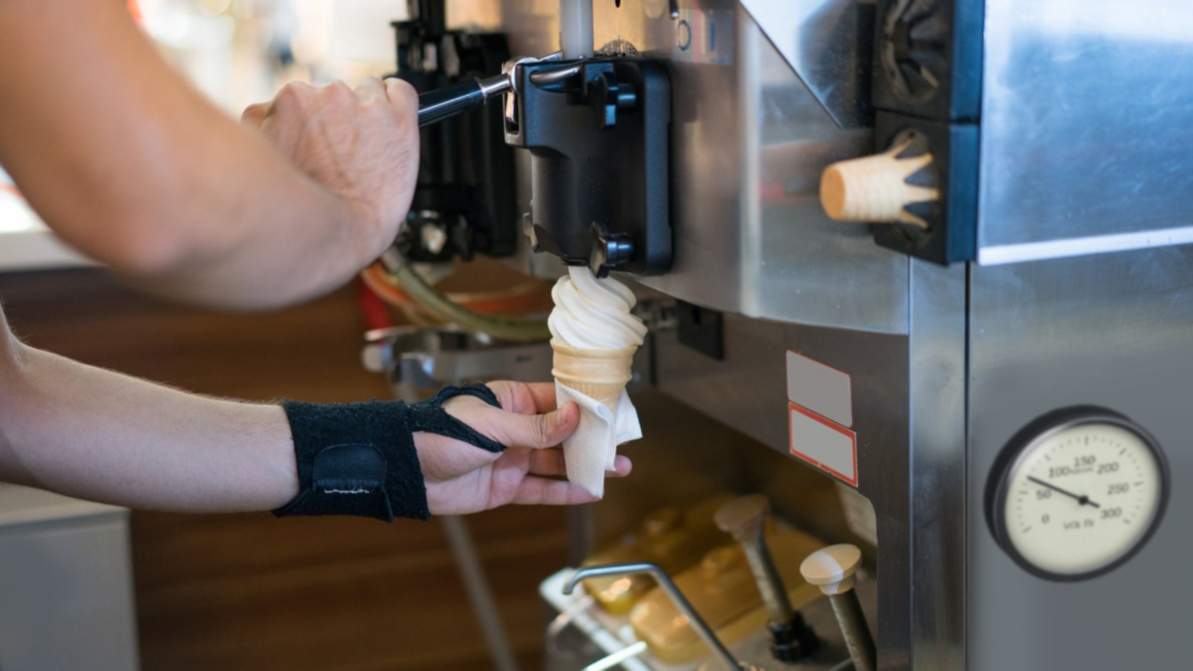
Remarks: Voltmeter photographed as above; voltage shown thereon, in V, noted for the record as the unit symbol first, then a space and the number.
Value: V 70
